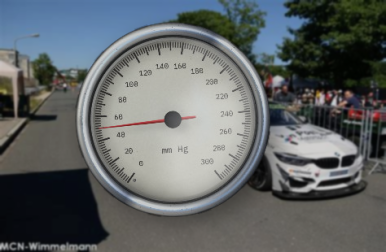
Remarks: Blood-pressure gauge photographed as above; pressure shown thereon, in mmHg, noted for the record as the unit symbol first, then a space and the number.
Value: mmHg 50
